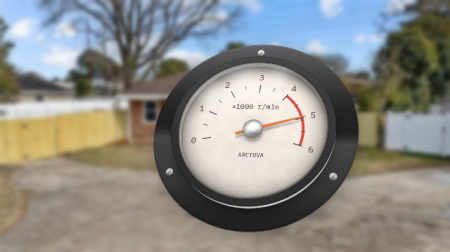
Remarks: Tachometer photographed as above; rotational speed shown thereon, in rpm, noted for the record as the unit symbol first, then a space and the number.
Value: rpm 5000
